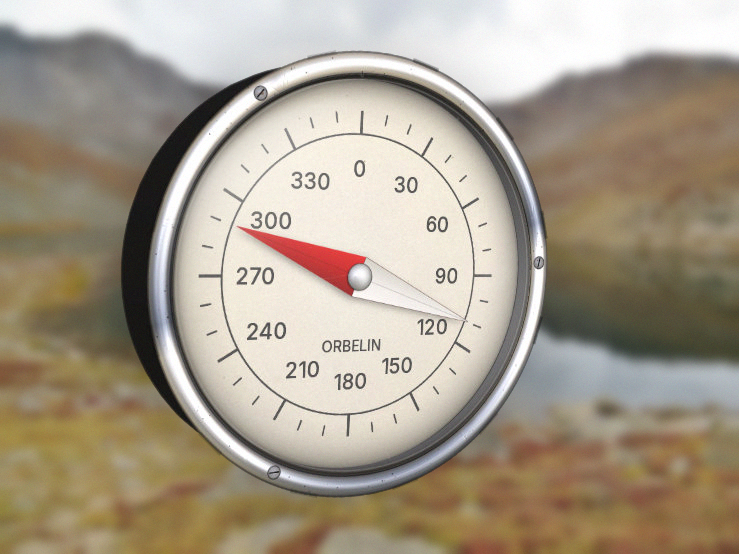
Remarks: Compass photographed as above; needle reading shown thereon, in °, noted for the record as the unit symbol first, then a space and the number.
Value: ° 290
